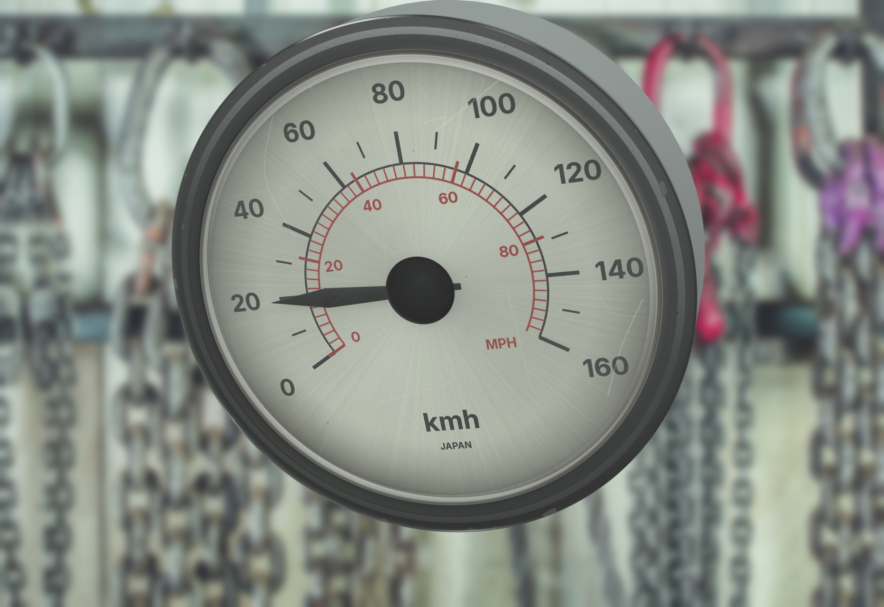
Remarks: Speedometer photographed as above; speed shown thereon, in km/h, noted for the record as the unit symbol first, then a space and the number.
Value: km/h 20
